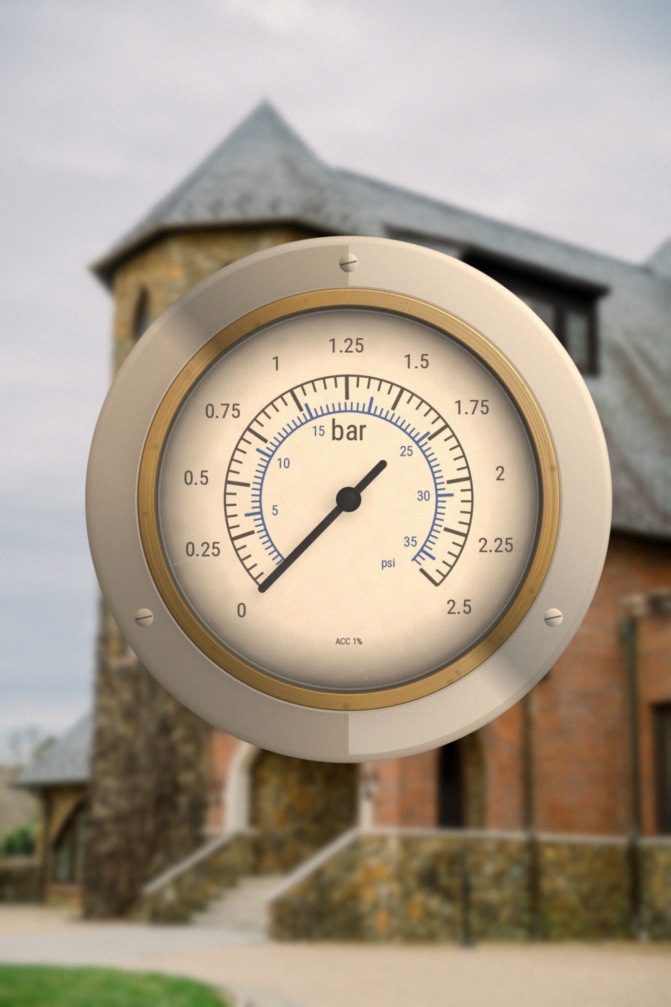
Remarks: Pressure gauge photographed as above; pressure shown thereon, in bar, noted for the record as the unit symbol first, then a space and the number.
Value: bar 0
